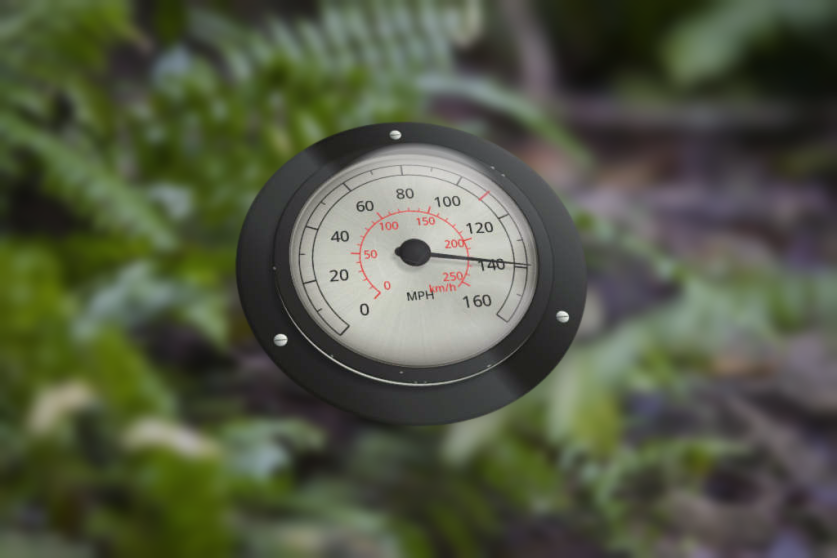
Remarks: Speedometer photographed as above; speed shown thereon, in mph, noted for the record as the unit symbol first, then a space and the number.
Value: mph 140
